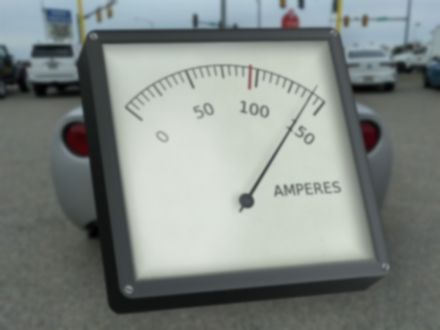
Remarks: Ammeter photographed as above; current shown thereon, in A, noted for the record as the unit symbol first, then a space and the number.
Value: A 140
